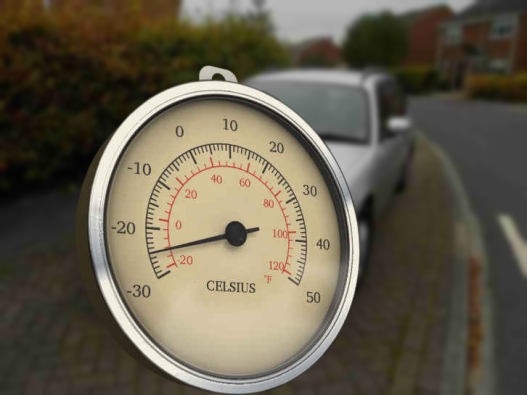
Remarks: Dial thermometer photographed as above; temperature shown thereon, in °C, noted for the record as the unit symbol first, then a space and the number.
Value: °C -25
